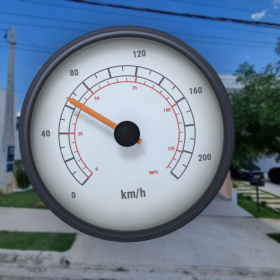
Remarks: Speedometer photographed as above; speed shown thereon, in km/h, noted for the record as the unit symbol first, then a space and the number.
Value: km/h 65
